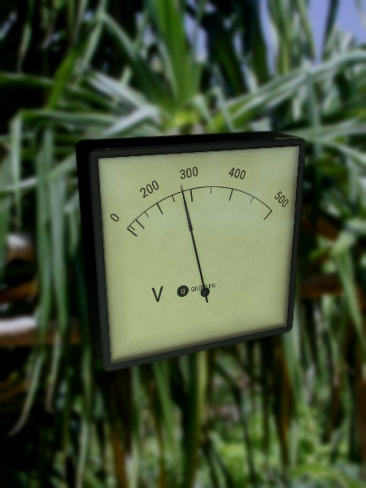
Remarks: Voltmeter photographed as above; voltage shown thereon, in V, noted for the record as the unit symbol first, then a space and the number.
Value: V 275
